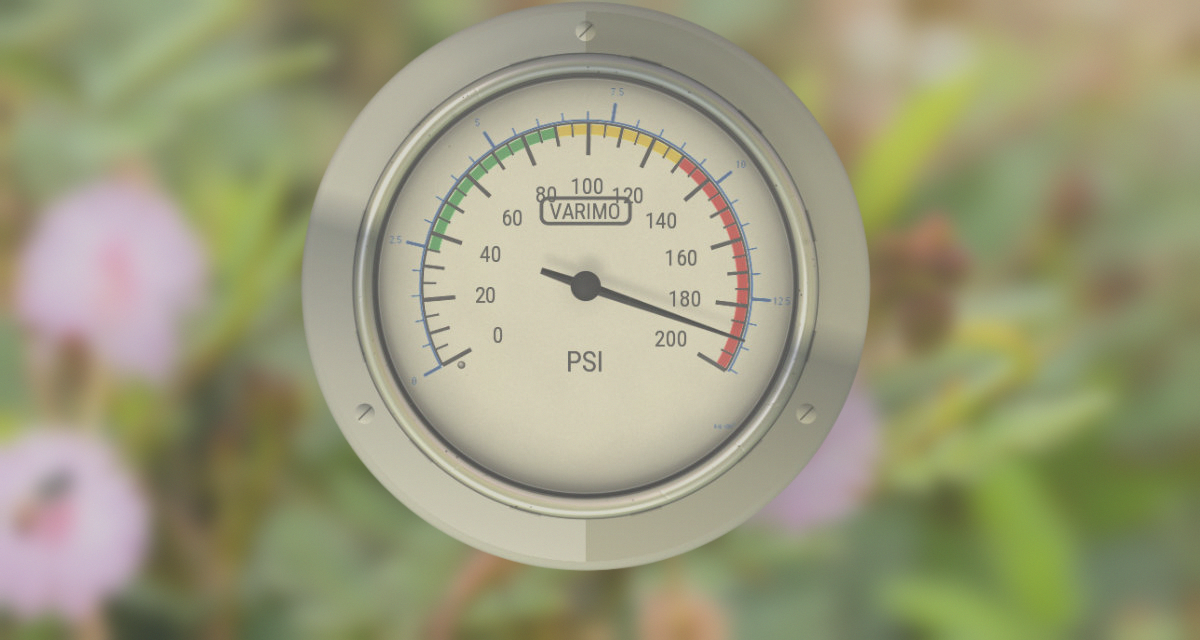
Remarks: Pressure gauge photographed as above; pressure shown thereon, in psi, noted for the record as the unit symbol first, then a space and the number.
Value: psi 190
